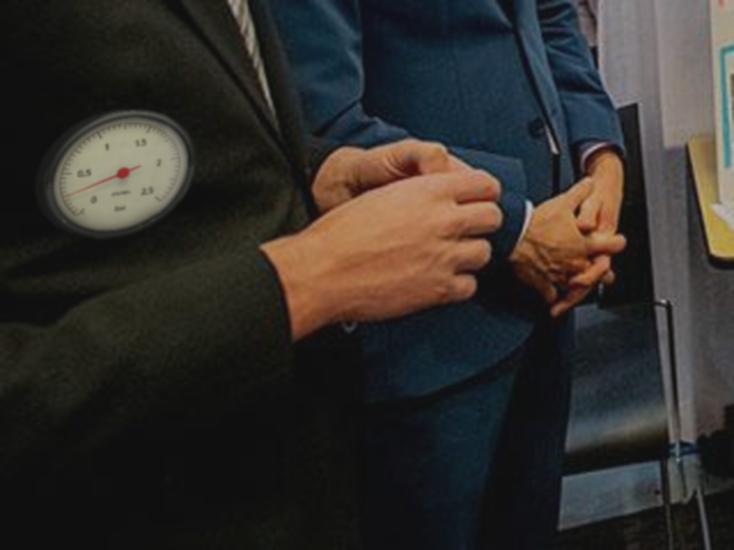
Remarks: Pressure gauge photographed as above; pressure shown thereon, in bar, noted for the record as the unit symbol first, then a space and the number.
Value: bar 0.25
